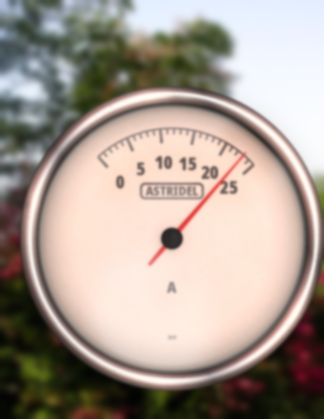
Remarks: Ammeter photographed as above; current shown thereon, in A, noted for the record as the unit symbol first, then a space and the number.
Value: A 23
